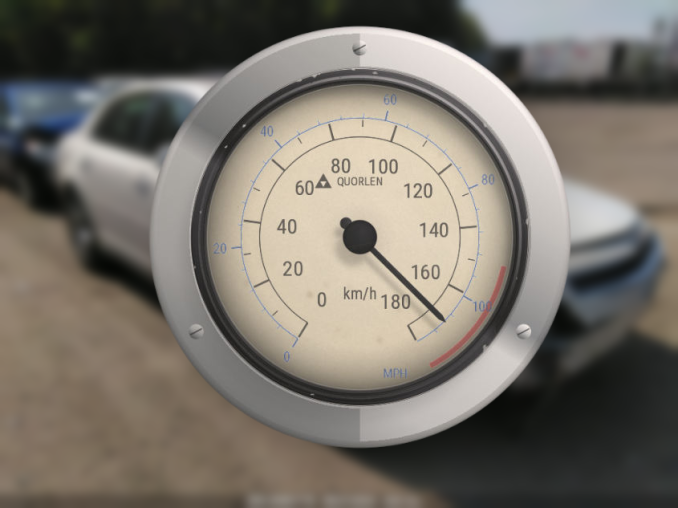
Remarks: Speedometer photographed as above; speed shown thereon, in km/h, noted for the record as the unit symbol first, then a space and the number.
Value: km/h 170
